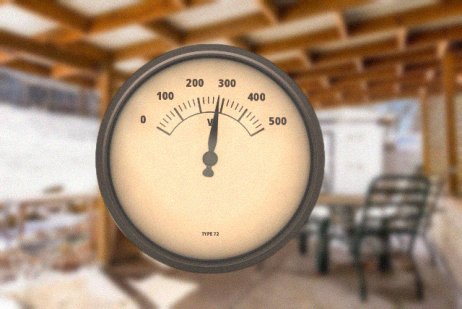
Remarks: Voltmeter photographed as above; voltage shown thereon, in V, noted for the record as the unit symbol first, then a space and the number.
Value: V 280
